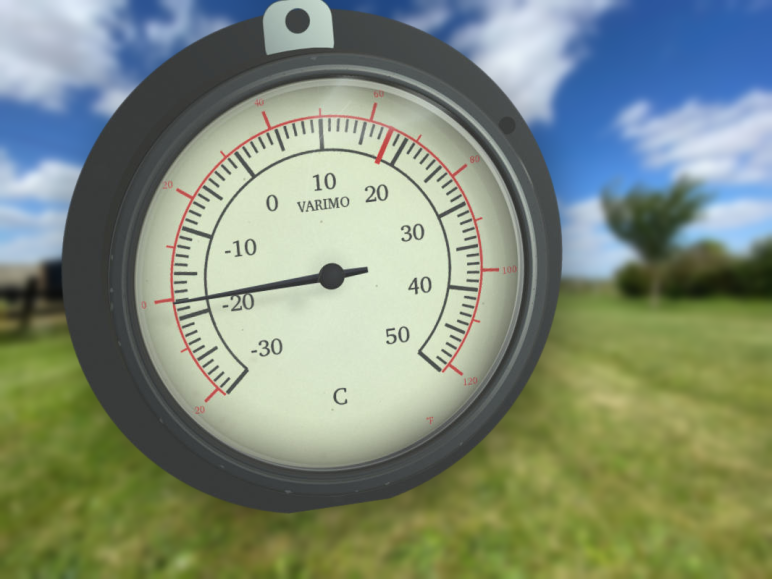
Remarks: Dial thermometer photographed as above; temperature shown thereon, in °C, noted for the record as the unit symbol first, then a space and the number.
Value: °C -18
